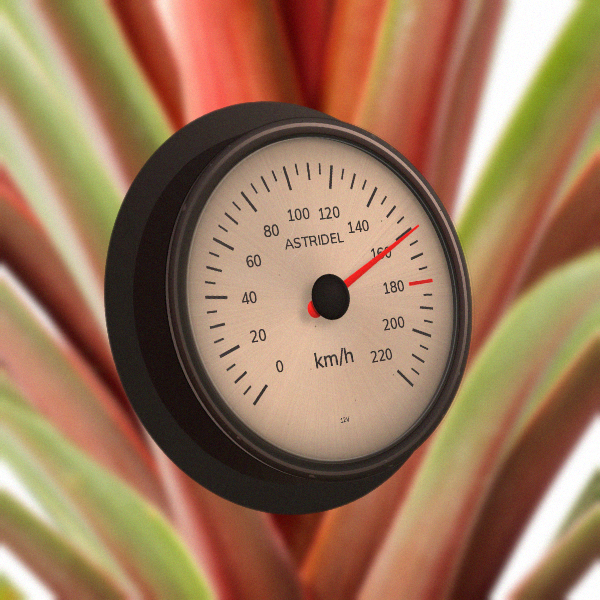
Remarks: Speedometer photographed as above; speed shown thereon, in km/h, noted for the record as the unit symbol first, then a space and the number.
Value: km/h 160
